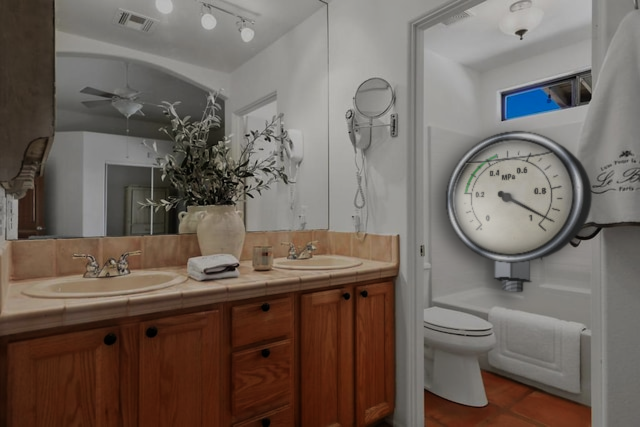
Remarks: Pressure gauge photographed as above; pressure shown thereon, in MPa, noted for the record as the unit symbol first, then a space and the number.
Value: MPa 0.95
